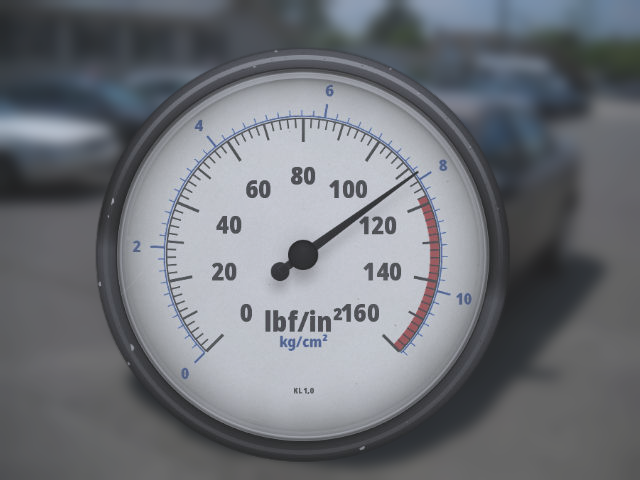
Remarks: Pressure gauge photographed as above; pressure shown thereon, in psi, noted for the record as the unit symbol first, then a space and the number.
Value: psi 112
